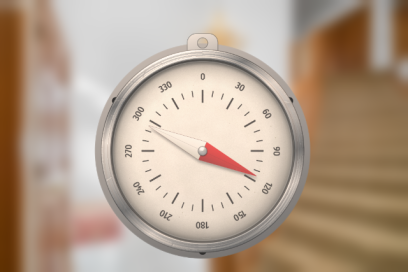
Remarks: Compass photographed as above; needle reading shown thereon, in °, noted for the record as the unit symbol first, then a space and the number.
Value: ° 115
